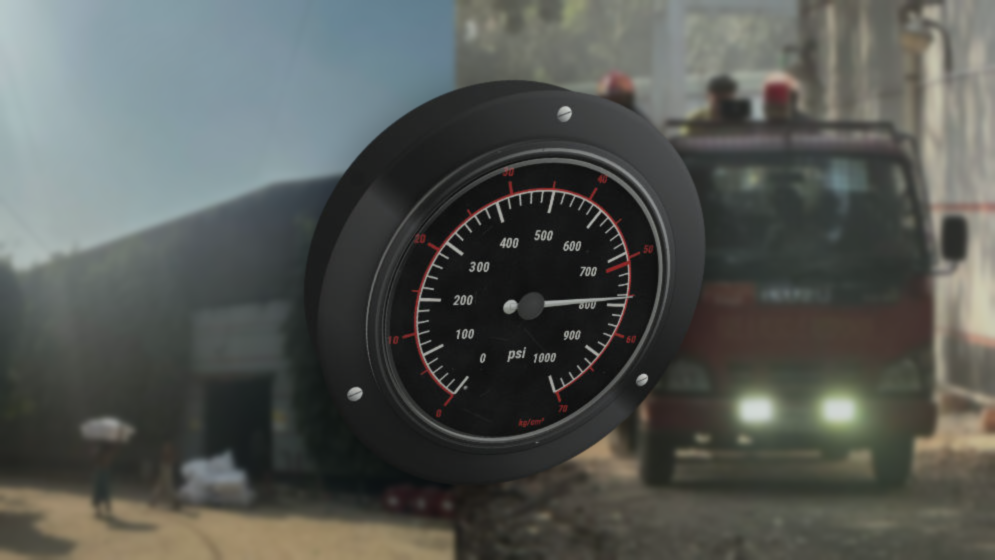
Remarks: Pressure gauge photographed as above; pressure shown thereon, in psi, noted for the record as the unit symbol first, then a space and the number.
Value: psi 780
